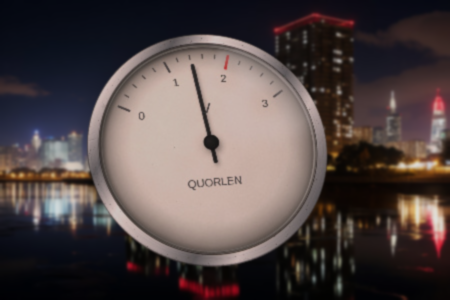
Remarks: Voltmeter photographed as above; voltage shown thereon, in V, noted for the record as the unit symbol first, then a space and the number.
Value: V 1.4
